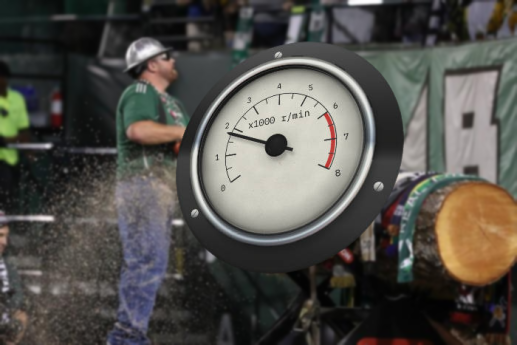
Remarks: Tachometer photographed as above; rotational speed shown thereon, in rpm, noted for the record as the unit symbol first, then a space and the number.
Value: rpm 1750
